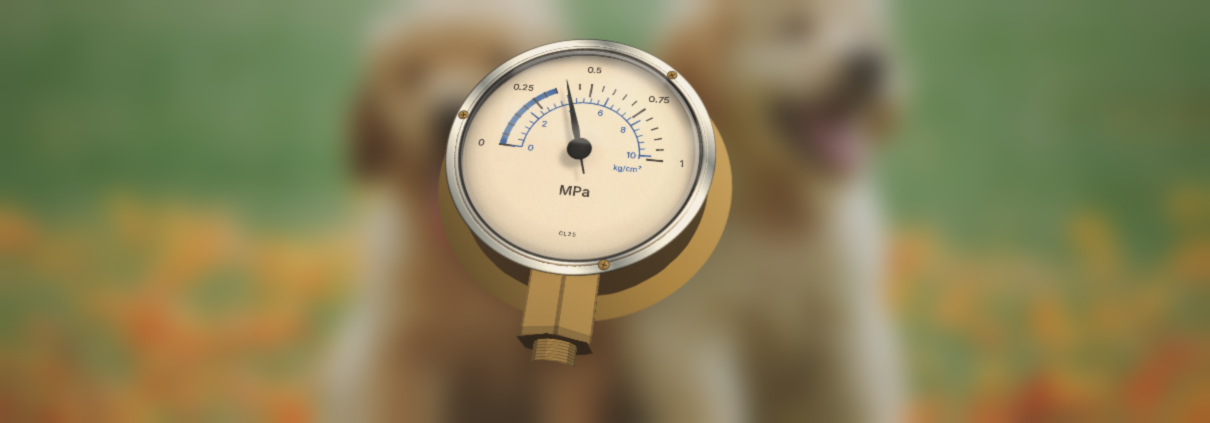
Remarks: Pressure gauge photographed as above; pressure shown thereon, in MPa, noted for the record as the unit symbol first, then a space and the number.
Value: MPa 0.4
